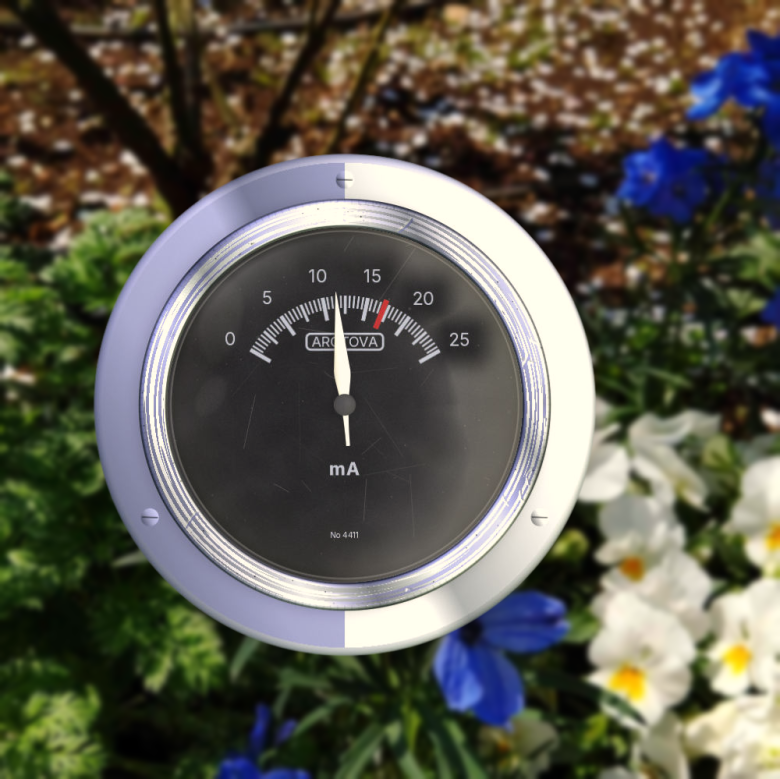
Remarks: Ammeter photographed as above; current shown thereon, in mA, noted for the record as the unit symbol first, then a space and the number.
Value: mA 11.5
